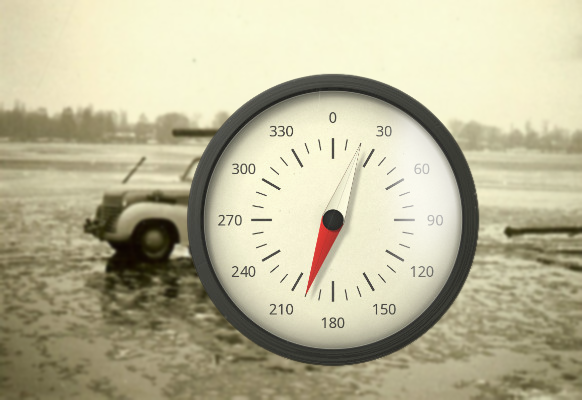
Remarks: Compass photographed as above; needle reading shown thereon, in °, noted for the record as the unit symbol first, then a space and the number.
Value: ° 200
